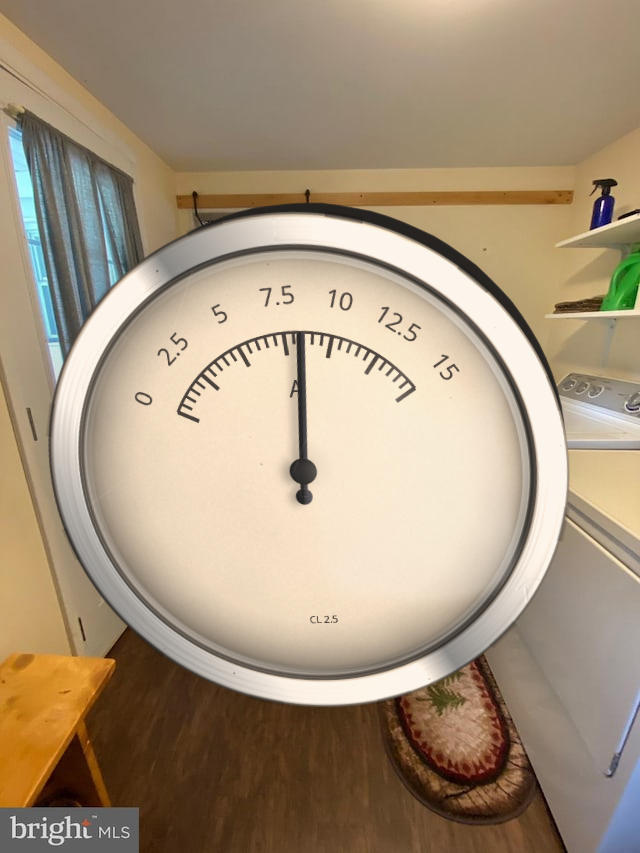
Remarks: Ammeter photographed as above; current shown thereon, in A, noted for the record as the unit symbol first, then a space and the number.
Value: A 8.5
